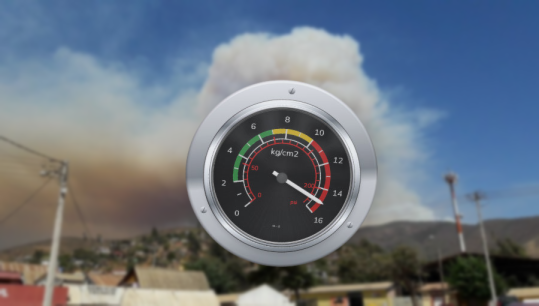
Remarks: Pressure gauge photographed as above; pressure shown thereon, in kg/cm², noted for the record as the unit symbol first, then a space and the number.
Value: kg/cm² 15
